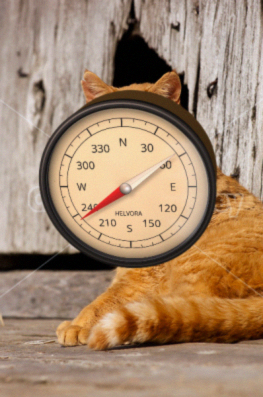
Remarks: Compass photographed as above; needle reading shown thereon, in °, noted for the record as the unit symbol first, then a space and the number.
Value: ° 235
